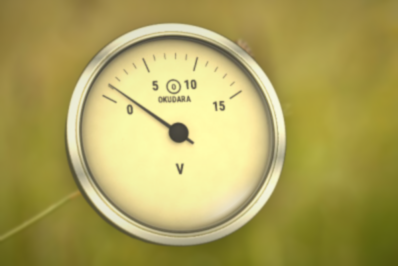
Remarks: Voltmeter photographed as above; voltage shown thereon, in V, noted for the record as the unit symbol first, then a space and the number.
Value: V 1
